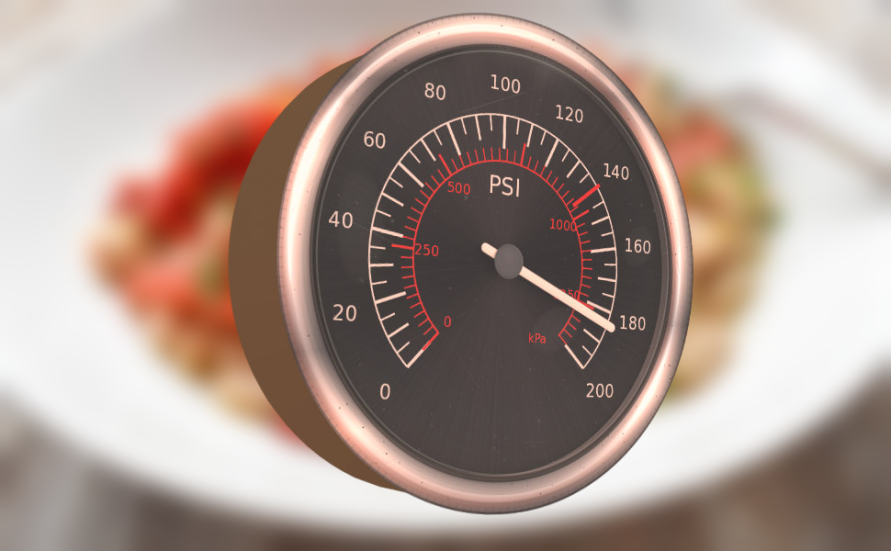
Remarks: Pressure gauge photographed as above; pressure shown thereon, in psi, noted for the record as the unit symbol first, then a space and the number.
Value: psi 185
